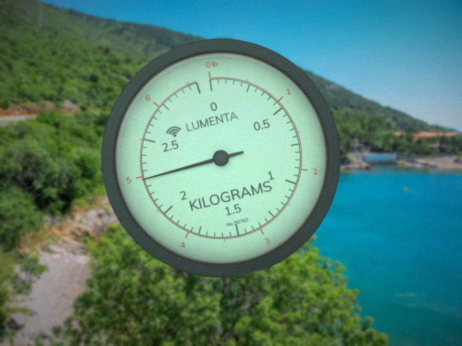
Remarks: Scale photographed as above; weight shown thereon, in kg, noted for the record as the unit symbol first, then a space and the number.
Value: kg 2.25
